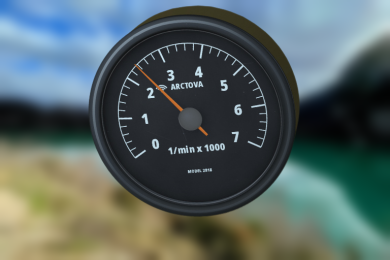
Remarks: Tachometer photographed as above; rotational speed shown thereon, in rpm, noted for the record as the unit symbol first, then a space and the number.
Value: rpm 2400
